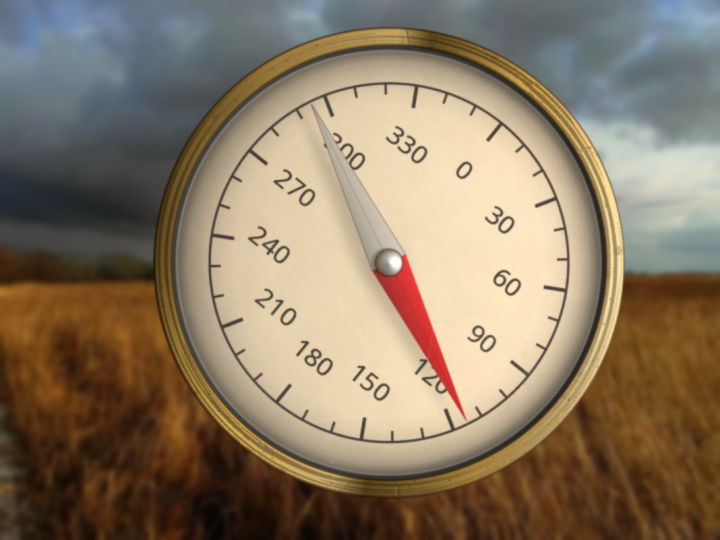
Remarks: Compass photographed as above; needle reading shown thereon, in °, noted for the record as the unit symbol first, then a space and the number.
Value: ° 115
